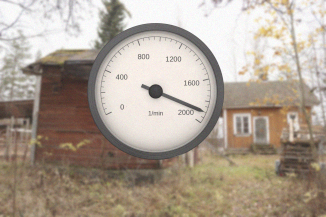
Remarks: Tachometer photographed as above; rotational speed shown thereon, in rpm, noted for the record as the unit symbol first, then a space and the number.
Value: rpm 1900
